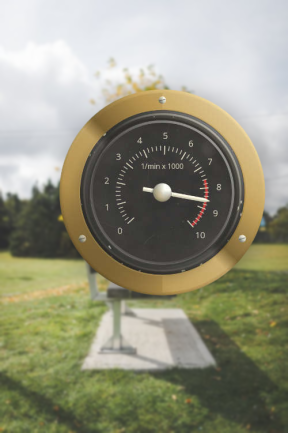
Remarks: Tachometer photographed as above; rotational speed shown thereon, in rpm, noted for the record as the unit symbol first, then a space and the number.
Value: rpm 8600
